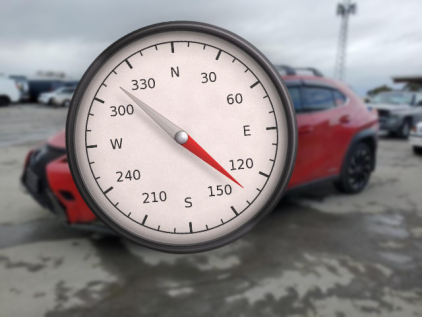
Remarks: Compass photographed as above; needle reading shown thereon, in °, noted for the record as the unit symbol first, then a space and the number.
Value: ° 135
